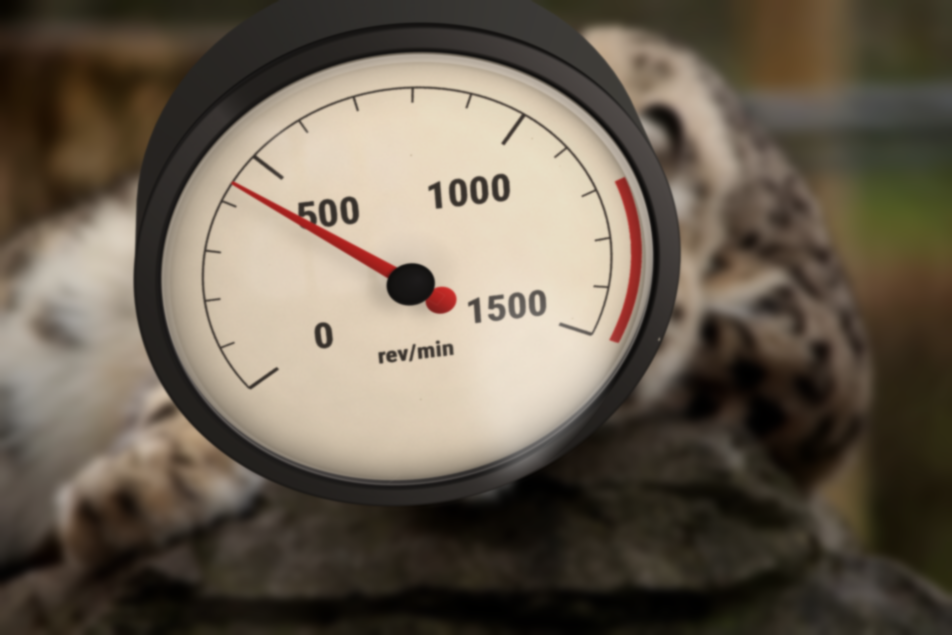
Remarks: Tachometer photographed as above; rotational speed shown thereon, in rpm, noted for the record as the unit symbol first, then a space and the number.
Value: rpm 450
